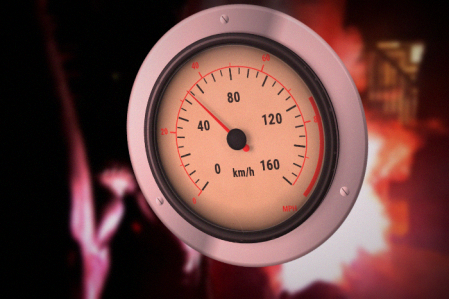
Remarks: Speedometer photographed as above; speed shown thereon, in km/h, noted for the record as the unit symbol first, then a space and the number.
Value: km/h 55
